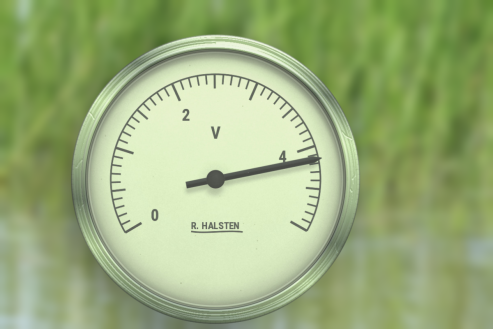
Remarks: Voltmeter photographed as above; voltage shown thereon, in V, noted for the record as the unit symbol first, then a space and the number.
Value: V 4.15
